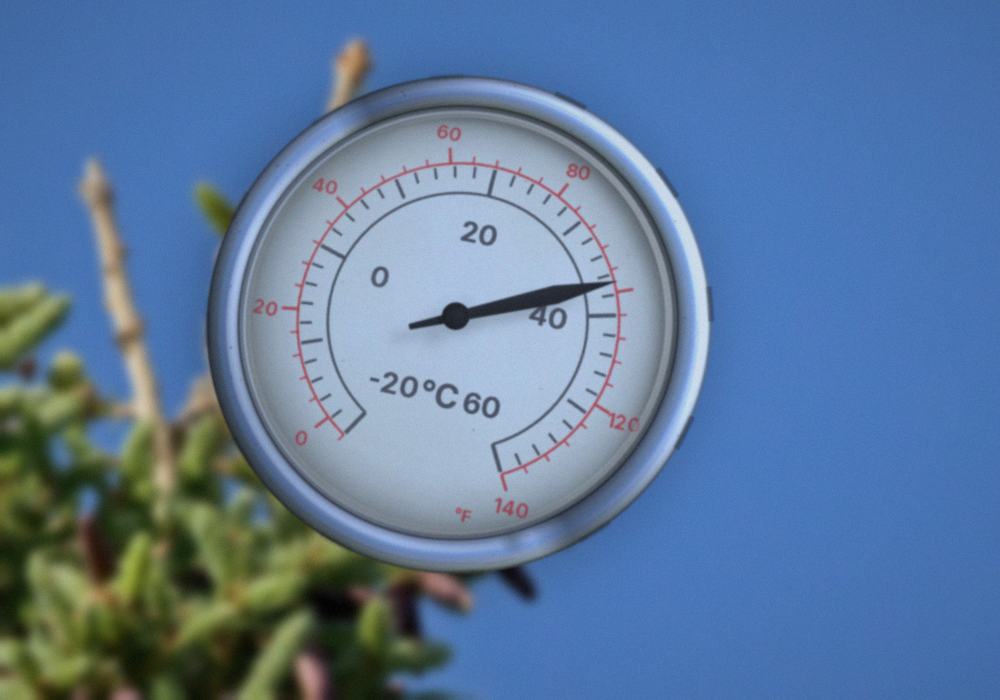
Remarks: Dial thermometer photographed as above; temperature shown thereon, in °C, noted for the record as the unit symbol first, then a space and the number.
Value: °C 37
